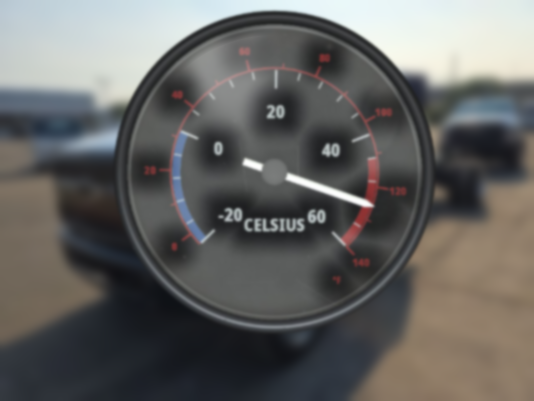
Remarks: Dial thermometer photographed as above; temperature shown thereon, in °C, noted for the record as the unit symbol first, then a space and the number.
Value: °C 52
